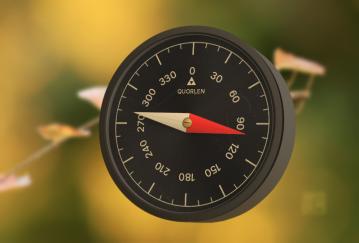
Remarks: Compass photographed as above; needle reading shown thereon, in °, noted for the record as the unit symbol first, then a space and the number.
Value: ° 100
